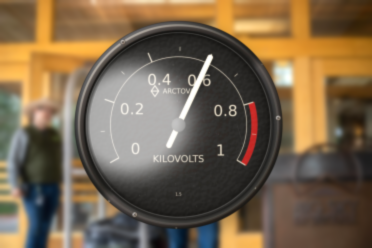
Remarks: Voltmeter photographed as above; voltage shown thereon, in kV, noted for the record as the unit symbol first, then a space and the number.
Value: kV 0.6
